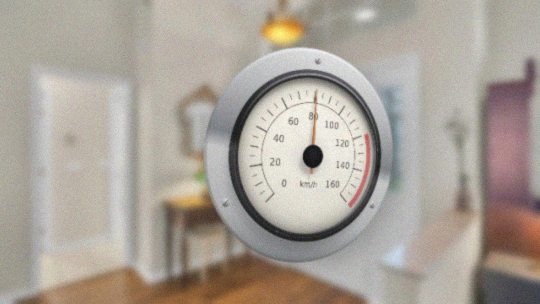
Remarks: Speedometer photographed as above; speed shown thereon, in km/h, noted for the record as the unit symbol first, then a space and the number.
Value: km/h 80
